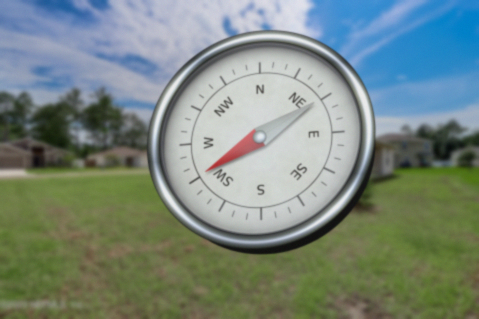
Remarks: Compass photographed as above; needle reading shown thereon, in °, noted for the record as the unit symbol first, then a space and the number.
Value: ° 240
